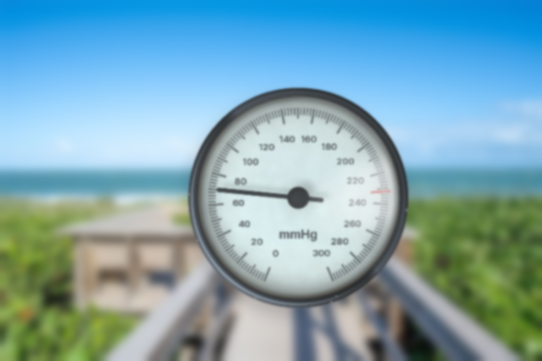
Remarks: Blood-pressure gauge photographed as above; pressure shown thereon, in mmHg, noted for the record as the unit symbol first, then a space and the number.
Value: mmHg 70
